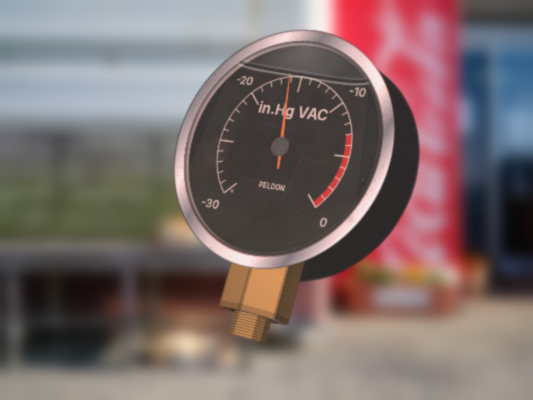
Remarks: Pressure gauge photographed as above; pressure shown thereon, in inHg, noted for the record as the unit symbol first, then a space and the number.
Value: inHg -16
